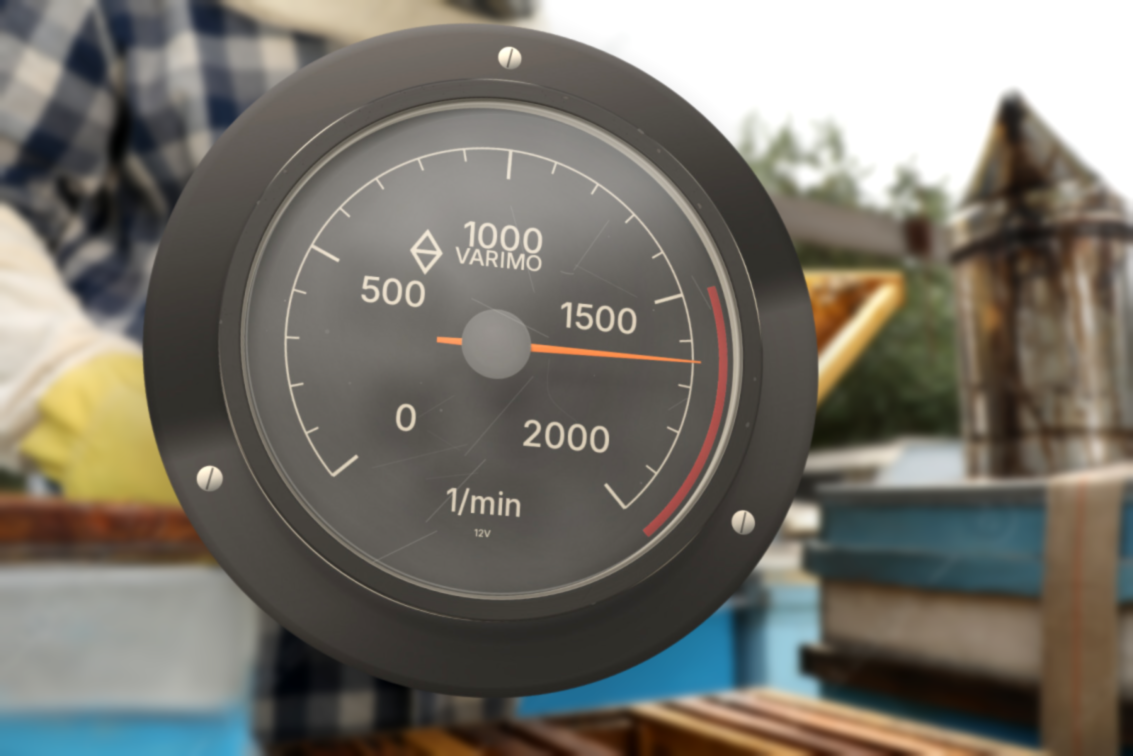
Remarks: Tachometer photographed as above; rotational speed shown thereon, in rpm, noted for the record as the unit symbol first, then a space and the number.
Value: rpm 1650
